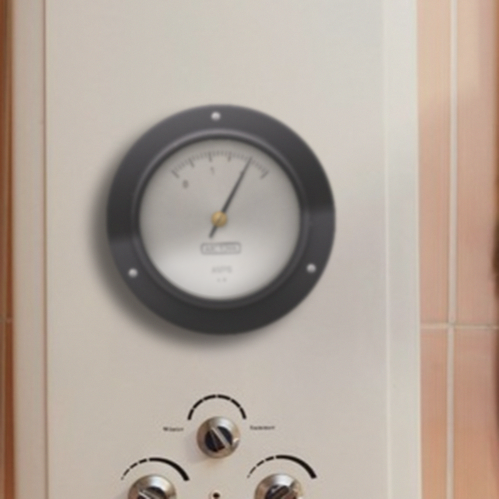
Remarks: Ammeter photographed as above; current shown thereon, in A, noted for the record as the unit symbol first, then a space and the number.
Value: A 2
